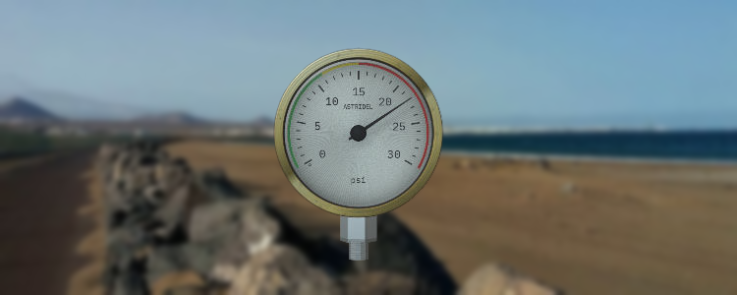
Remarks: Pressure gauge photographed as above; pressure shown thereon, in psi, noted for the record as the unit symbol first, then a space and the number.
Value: psi 22
